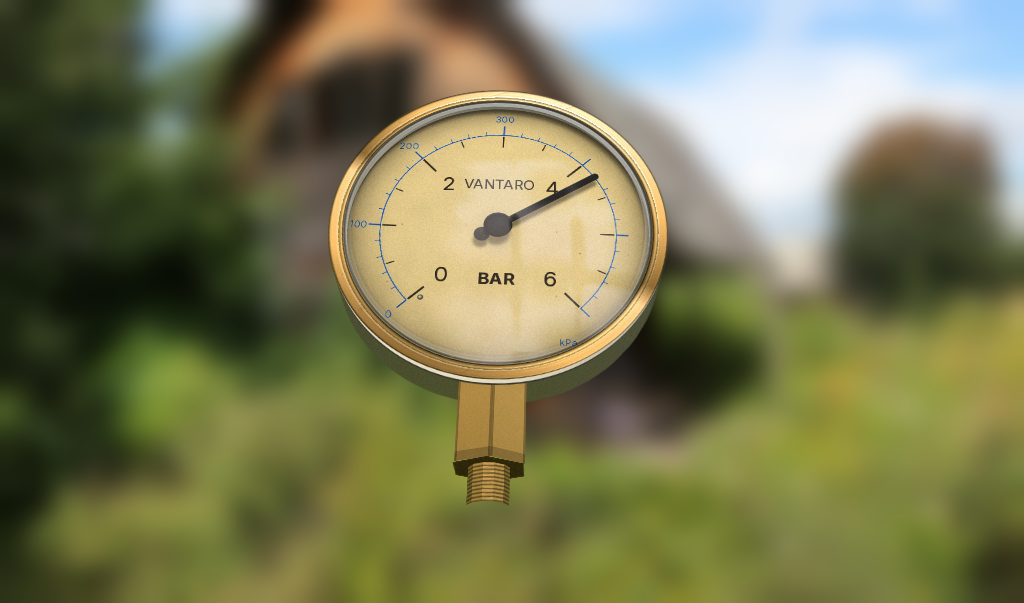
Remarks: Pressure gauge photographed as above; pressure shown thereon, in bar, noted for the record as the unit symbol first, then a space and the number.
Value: bar 4.25
